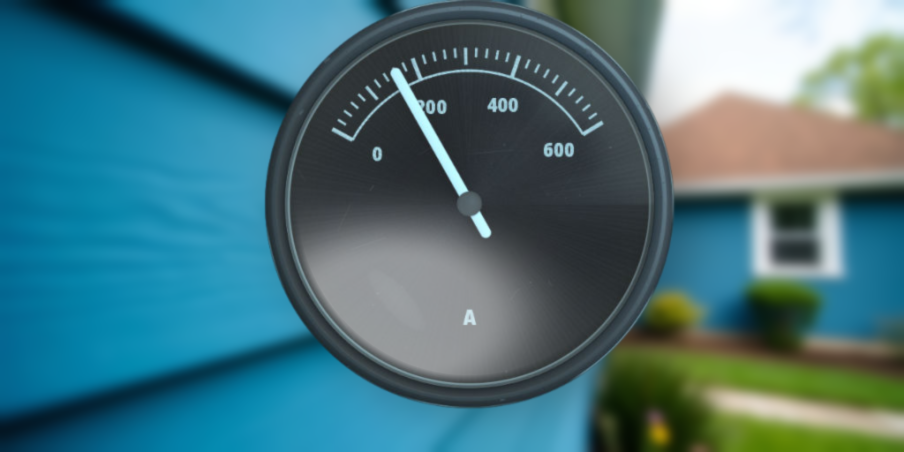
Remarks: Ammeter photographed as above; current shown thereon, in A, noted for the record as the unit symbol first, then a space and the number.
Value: A 160
